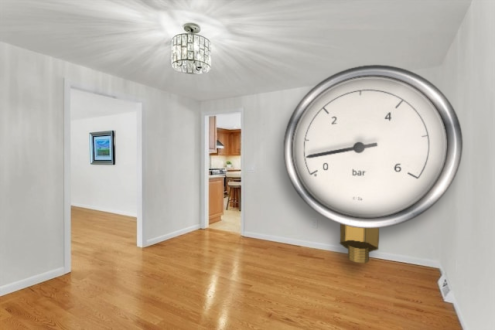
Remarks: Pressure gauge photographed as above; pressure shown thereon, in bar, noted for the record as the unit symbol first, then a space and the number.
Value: bar 0.5
